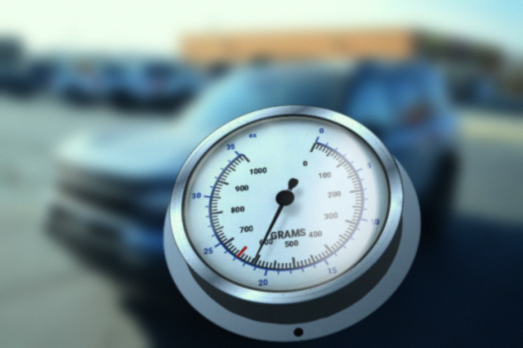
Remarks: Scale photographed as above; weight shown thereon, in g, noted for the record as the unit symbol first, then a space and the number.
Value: g 600
